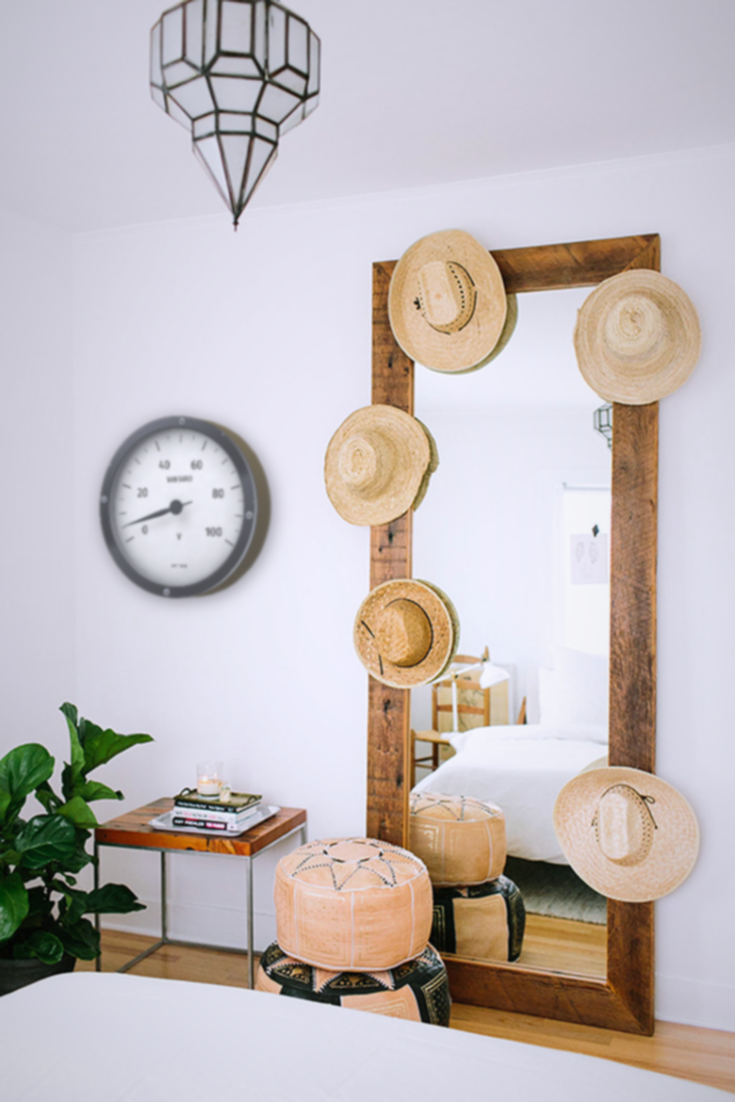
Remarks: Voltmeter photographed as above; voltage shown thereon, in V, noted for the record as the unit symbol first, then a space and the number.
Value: V 5
